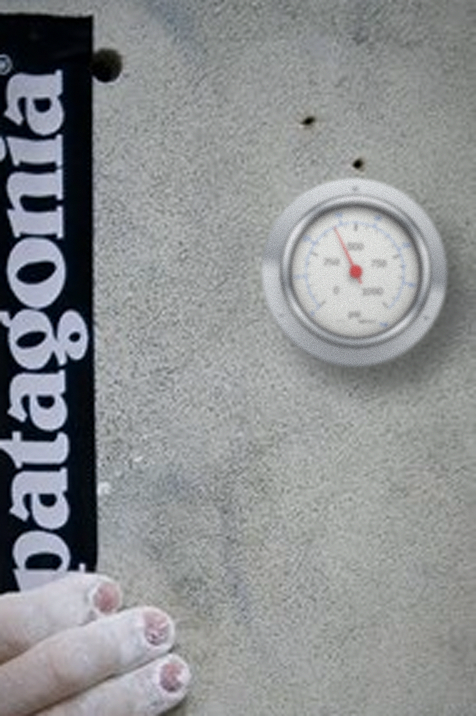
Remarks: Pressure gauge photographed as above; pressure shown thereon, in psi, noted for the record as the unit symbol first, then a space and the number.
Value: psi 400
